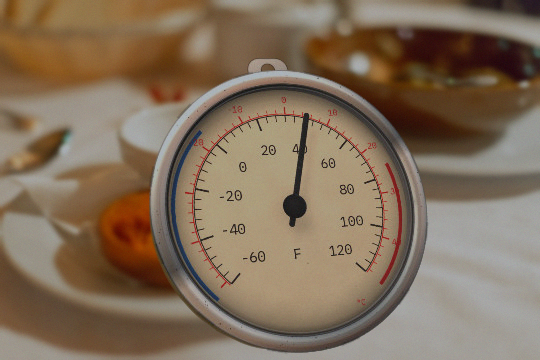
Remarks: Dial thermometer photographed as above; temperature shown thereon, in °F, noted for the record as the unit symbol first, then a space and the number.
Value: °F 40
